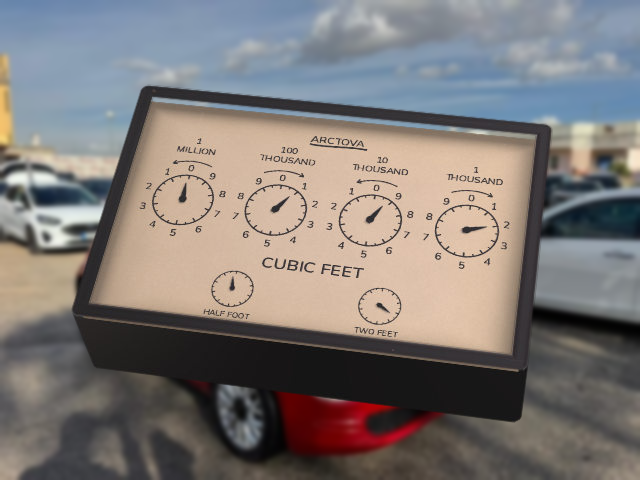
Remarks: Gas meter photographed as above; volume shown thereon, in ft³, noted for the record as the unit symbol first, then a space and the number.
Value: ft³ 9200
